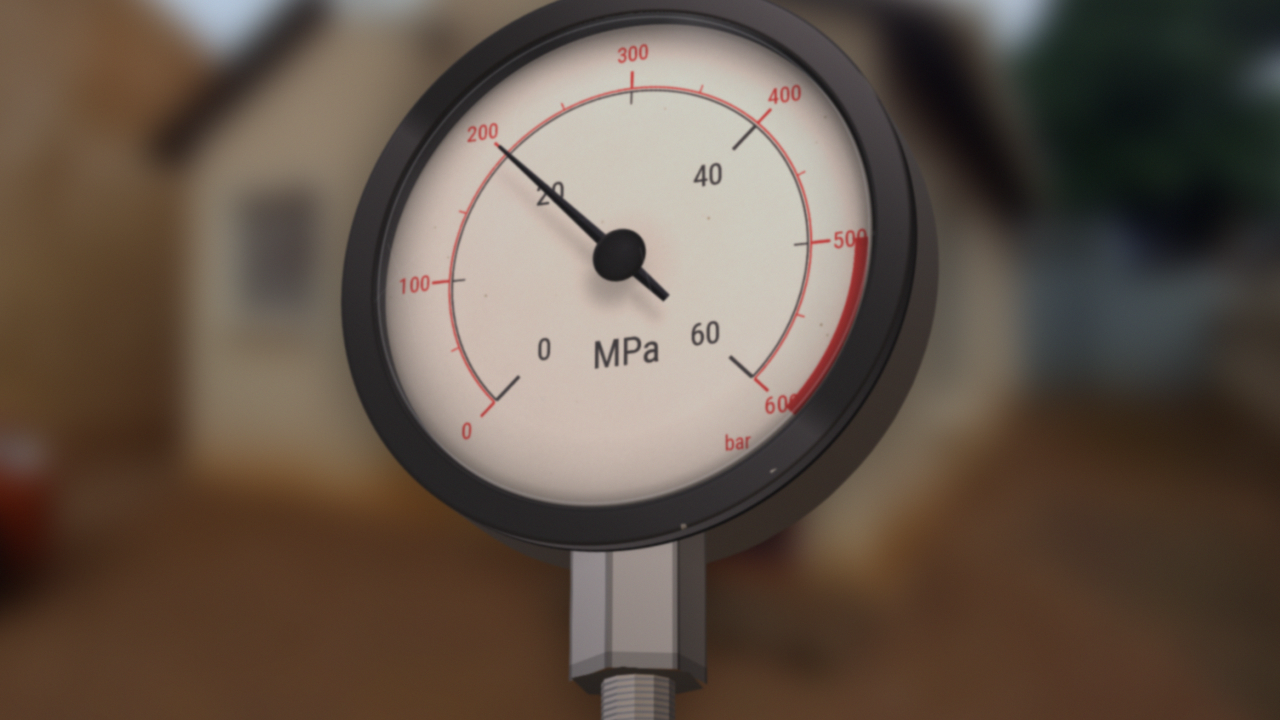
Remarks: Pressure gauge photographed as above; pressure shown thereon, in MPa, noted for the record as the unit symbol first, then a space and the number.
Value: MPa 20
